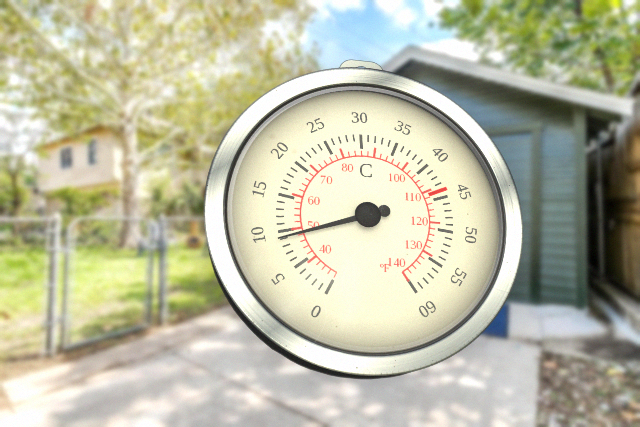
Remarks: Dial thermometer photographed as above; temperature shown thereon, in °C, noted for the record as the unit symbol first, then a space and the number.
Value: °C 9
